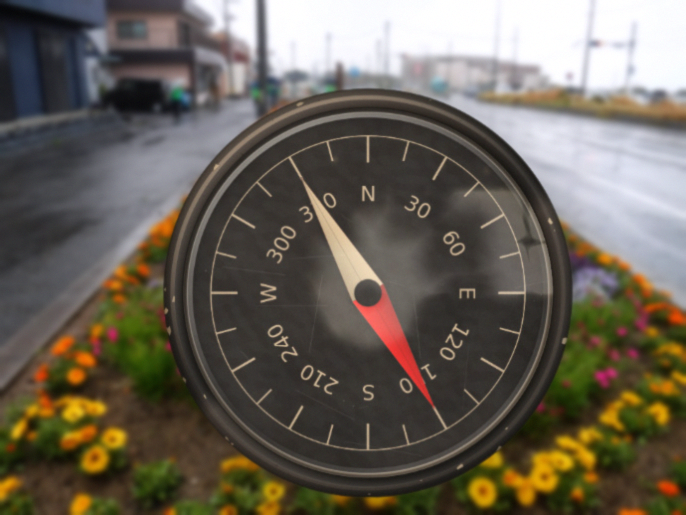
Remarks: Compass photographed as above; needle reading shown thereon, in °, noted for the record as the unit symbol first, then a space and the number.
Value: ° 150
